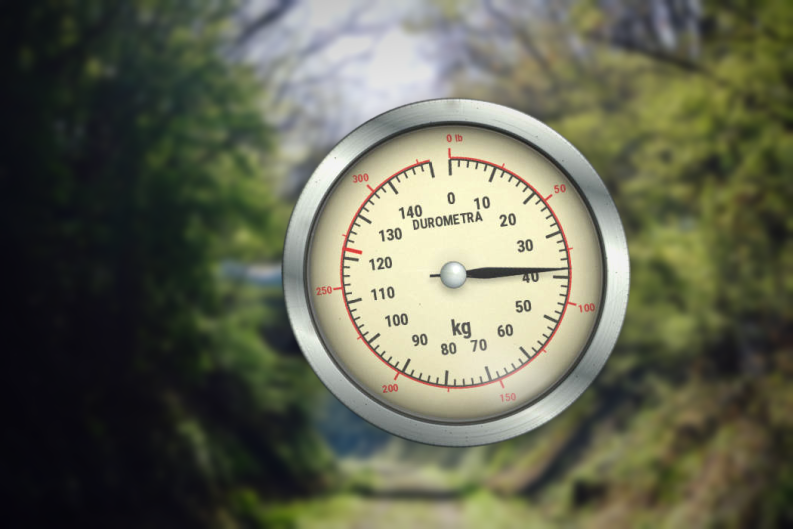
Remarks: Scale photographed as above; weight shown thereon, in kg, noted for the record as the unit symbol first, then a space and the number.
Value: kg 38
